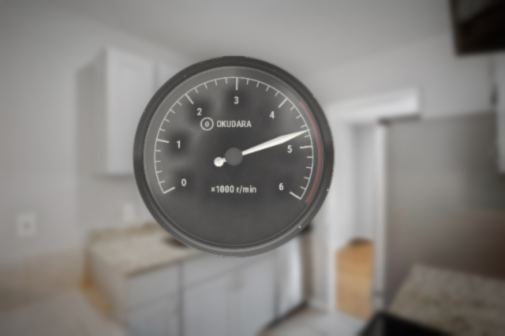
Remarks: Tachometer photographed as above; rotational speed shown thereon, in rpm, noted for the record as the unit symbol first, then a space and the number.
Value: rpm 4700
